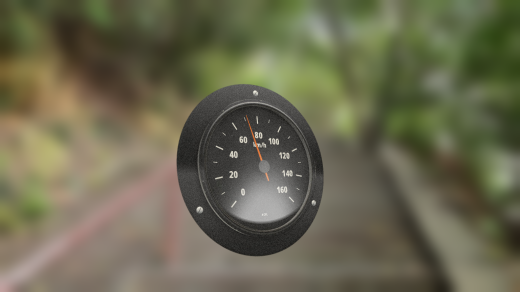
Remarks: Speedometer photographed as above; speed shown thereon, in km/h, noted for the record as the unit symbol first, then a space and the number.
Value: km/h 70
